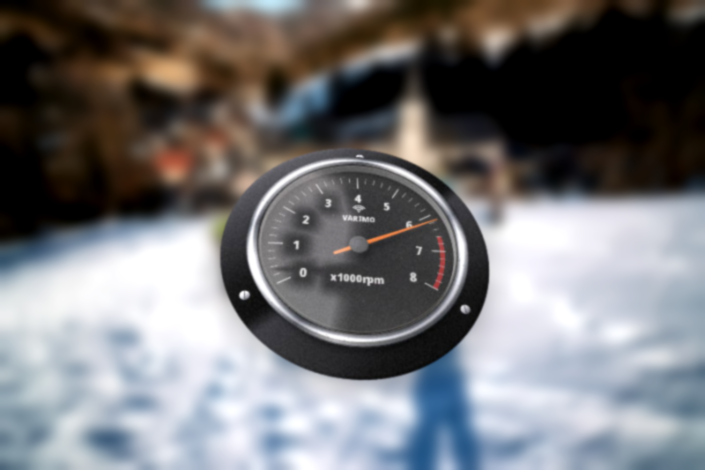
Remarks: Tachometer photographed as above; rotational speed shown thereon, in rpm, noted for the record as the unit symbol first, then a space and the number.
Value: rpm 6200
